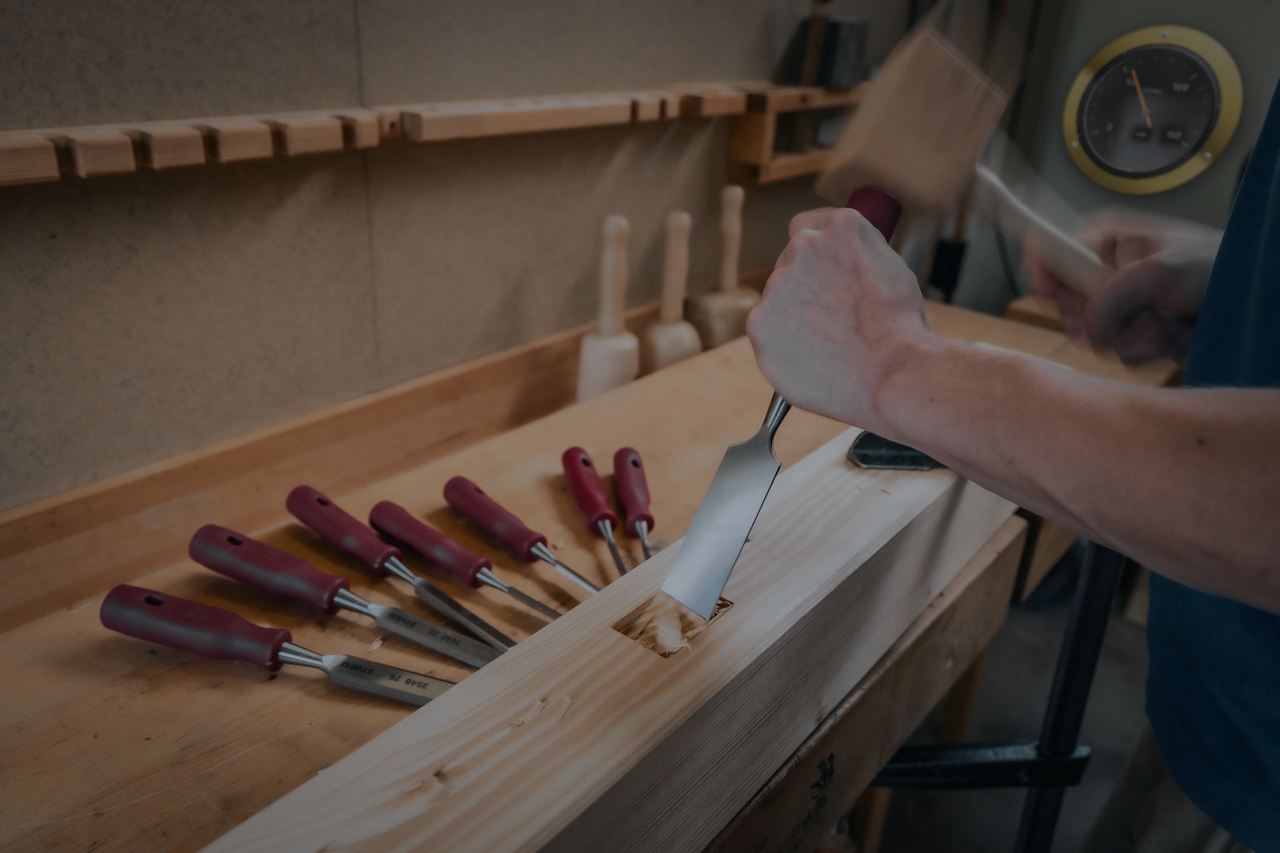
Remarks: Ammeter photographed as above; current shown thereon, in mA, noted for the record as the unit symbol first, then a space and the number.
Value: mA 55
